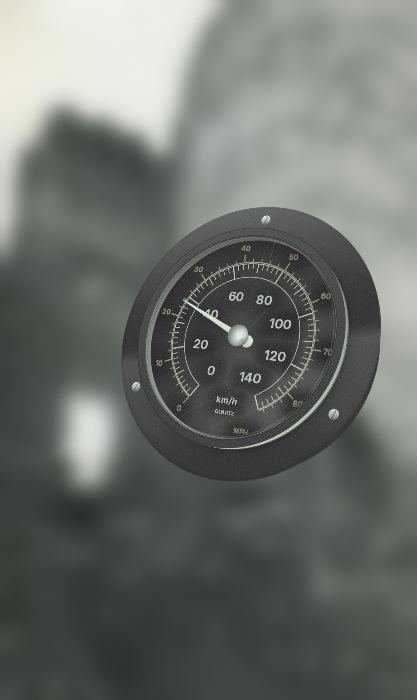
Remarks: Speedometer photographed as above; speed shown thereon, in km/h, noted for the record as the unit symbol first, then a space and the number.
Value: km/h 38
